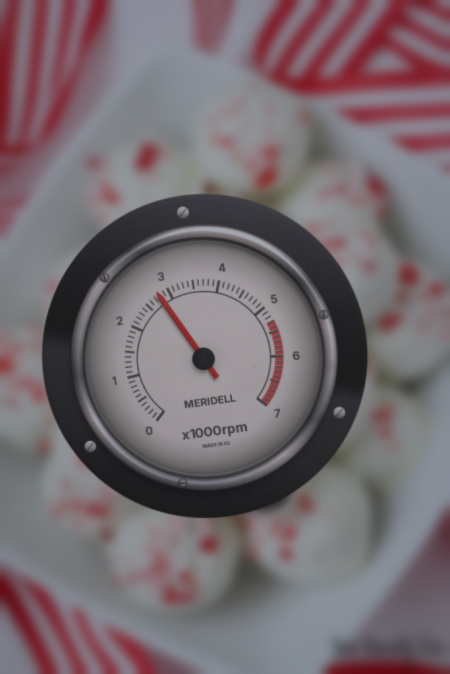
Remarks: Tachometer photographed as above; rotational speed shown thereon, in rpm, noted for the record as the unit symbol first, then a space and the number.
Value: rpm 2800
